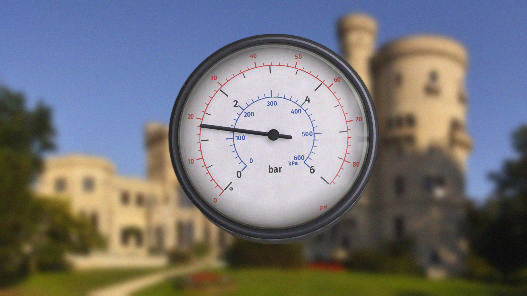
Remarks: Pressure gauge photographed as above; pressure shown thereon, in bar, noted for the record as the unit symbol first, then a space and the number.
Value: bar 1.25
